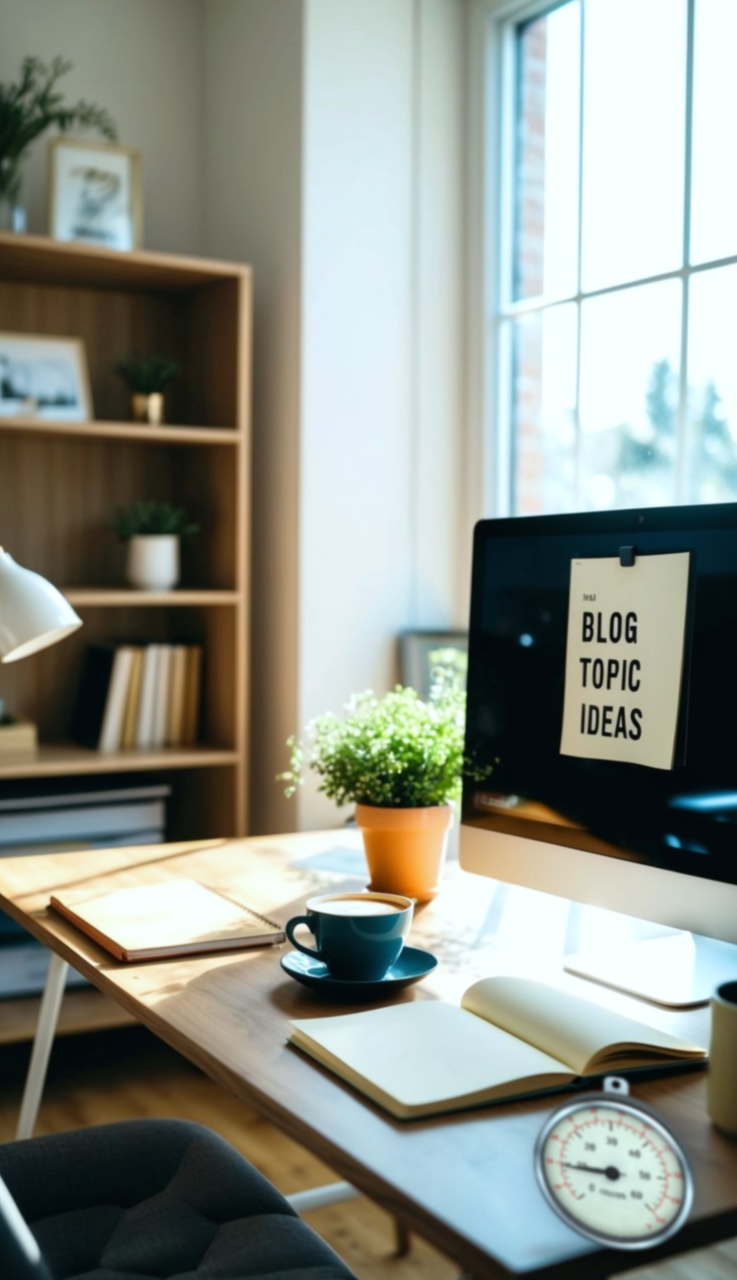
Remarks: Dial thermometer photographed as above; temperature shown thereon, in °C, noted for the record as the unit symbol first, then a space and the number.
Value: °C 10
